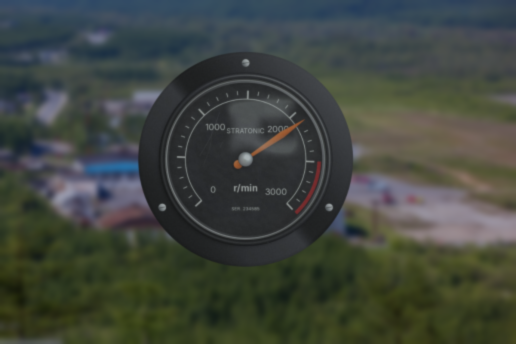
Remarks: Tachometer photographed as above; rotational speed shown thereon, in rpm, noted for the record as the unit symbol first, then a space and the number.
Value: rpm 2100
